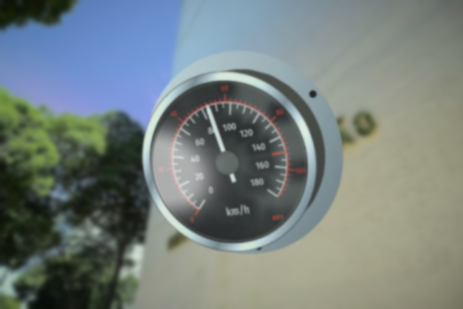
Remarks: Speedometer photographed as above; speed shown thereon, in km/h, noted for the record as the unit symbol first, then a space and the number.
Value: km/h 85
